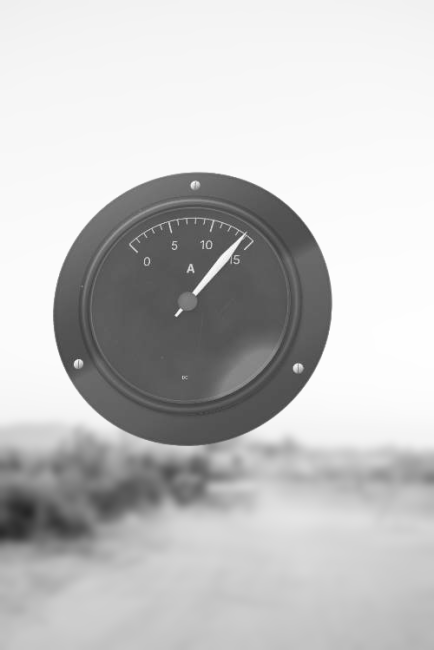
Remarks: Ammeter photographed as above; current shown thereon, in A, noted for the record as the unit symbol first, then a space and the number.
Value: A 14
